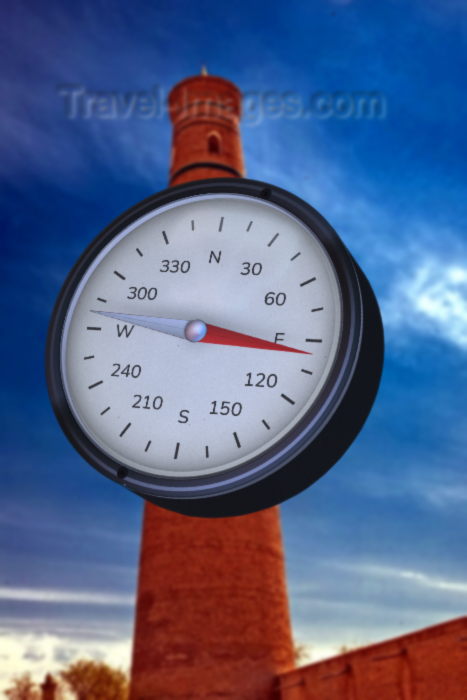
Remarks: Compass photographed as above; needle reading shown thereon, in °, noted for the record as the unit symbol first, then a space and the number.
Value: ° 97.5
